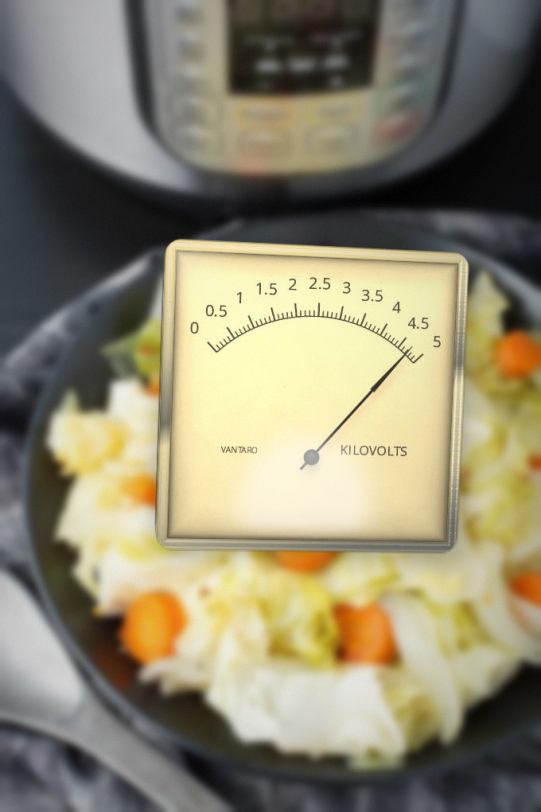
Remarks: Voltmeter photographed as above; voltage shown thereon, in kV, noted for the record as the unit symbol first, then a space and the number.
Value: kV 4.7
